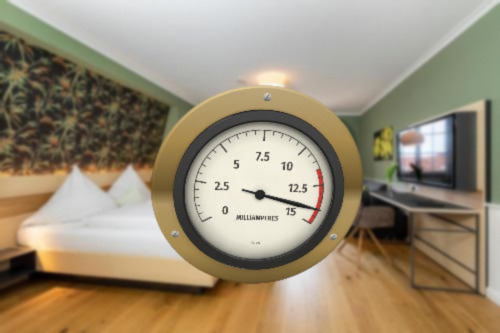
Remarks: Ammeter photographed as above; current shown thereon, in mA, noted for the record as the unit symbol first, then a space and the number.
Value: mA 14
